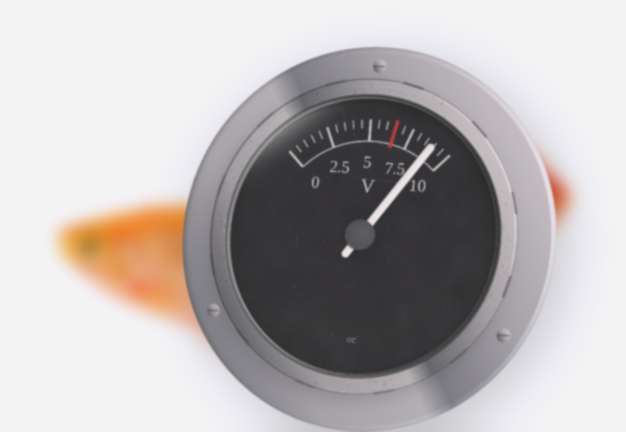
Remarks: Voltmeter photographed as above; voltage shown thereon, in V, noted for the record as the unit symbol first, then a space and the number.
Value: V 9
